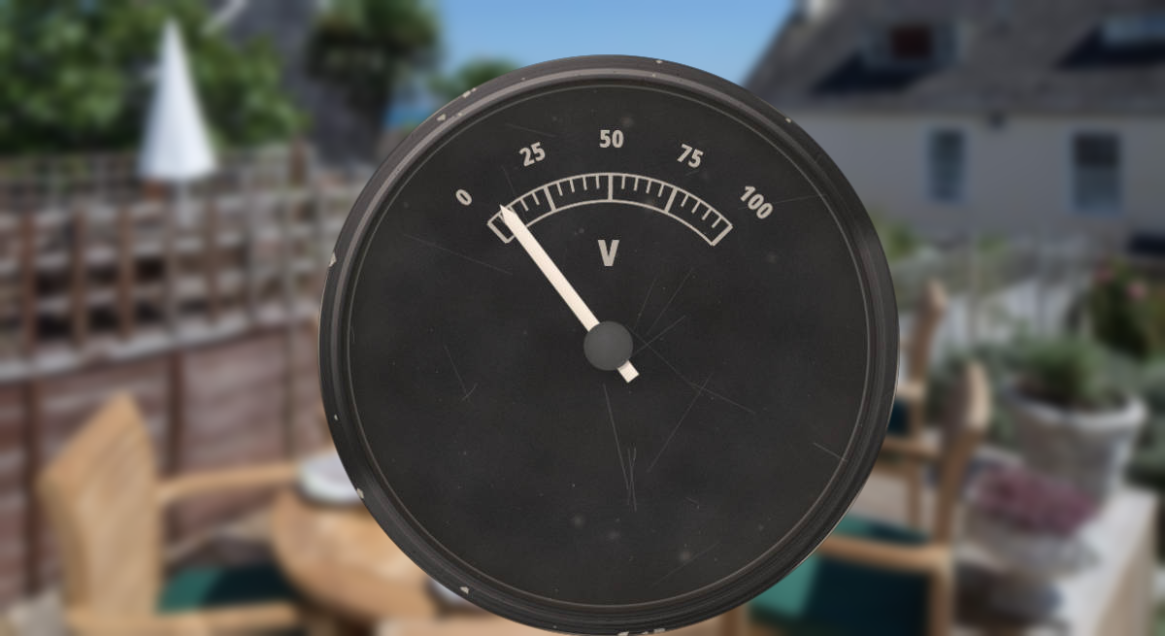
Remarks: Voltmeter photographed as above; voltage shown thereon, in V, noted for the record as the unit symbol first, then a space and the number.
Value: V 7.5
